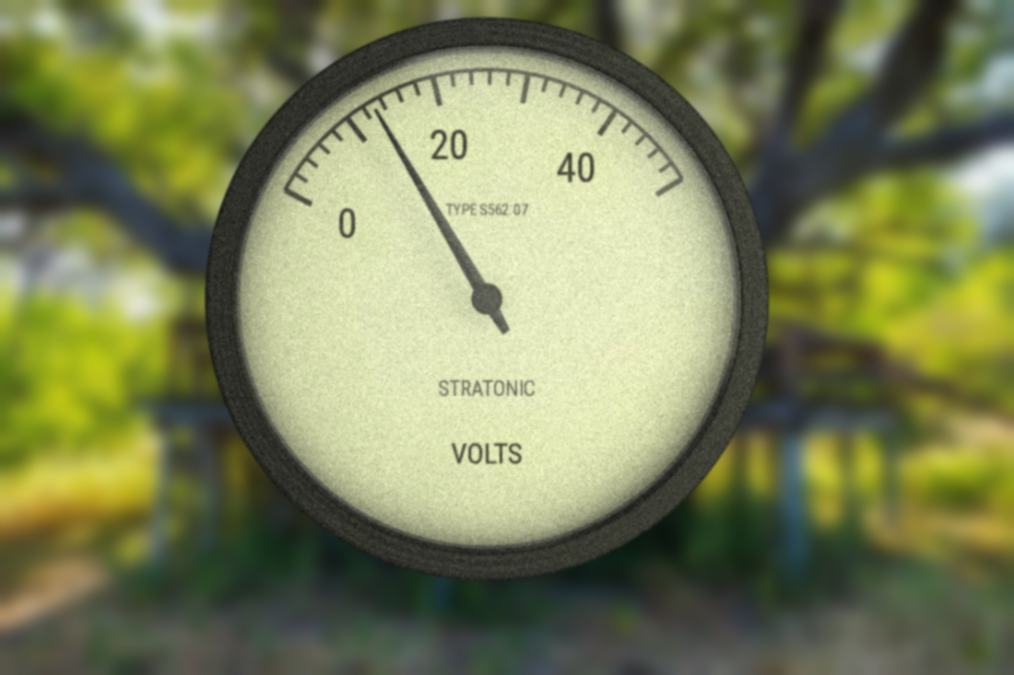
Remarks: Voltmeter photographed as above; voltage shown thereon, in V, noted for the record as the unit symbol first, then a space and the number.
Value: V 13
